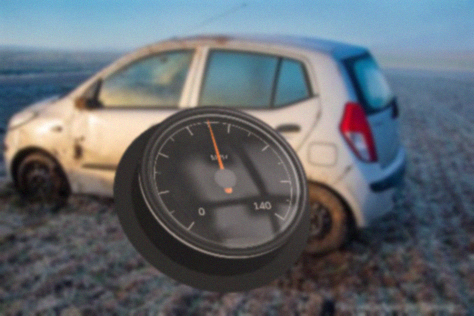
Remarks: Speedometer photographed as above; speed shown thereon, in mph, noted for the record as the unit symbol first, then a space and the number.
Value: mph 70
